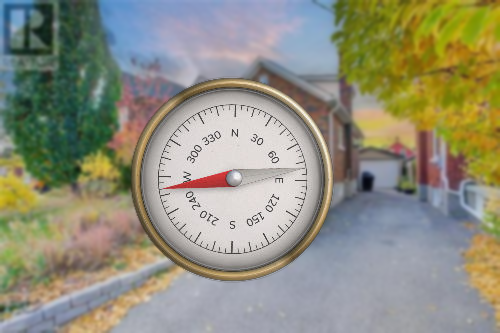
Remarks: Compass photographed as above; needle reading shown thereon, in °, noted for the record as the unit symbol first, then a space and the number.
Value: ° 260
